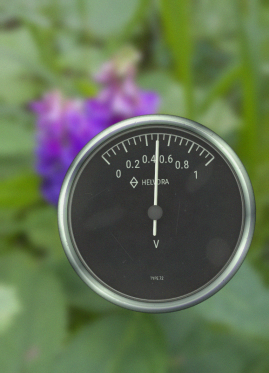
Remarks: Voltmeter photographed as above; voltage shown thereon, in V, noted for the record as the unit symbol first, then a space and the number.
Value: V 0.5
